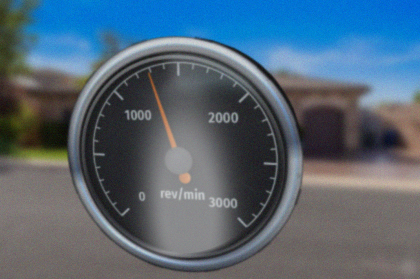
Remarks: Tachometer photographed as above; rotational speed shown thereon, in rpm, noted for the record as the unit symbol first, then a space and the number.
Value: rpm 1300
